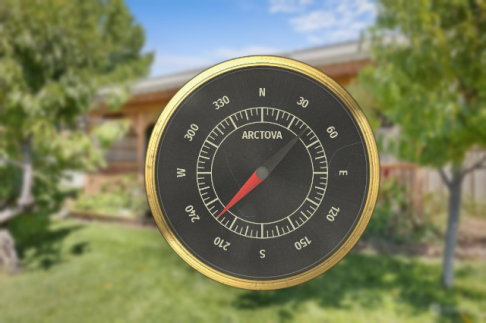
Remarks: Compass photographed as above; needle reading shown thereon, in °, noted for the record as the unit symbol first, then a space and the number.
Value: ° 225
